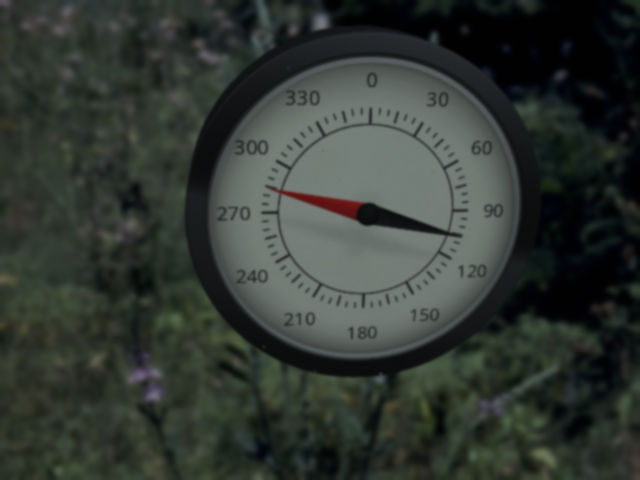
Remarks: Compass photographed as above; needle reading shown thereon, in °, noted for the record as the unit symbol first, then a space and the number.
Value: ° 285
